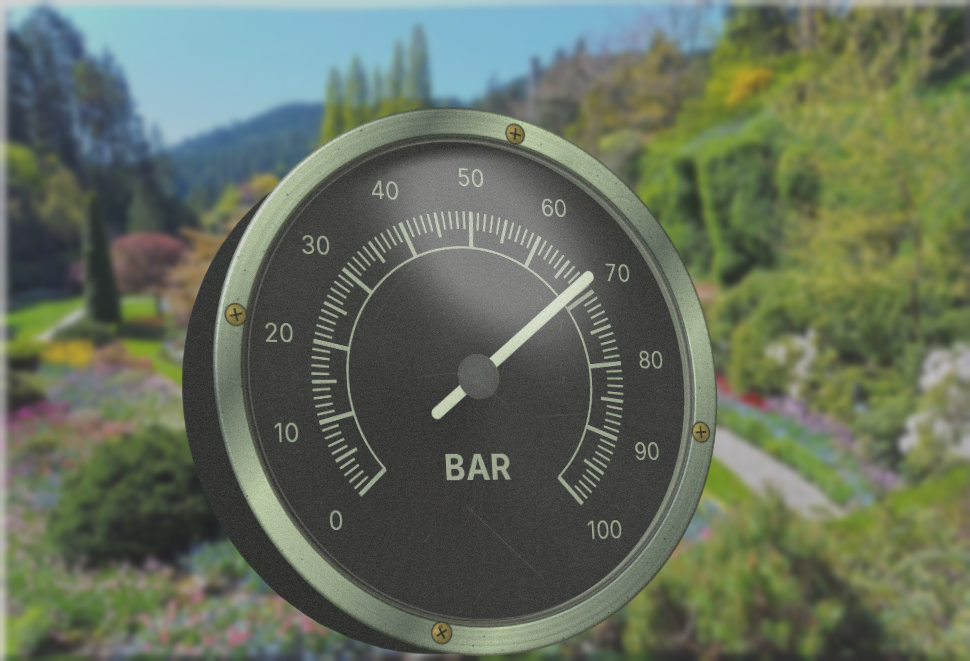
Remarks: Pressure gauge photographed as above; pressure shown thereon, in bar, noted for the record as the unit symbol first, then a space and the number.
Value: bar 68
